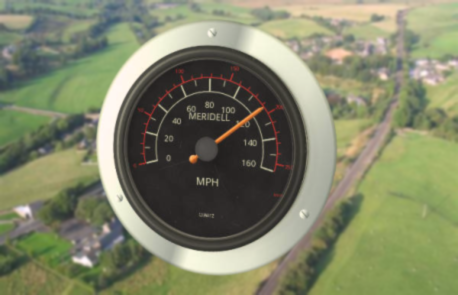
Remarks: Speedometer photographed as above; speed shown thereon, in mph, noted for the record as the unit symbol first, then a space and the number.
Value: mph 120
